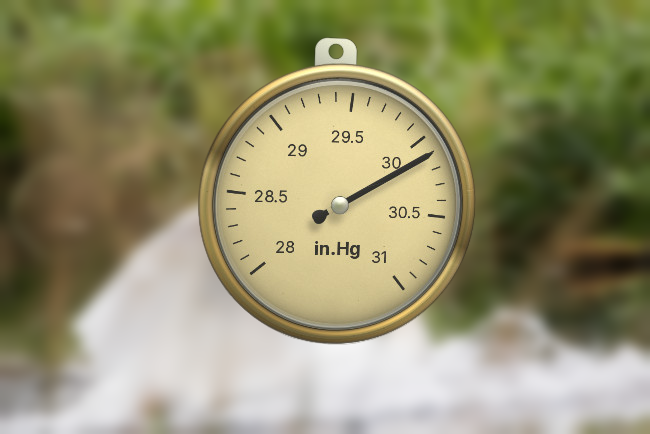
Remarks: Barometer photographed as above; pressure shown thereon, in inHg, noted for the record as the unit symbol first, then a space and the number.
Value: inHg 30.1
